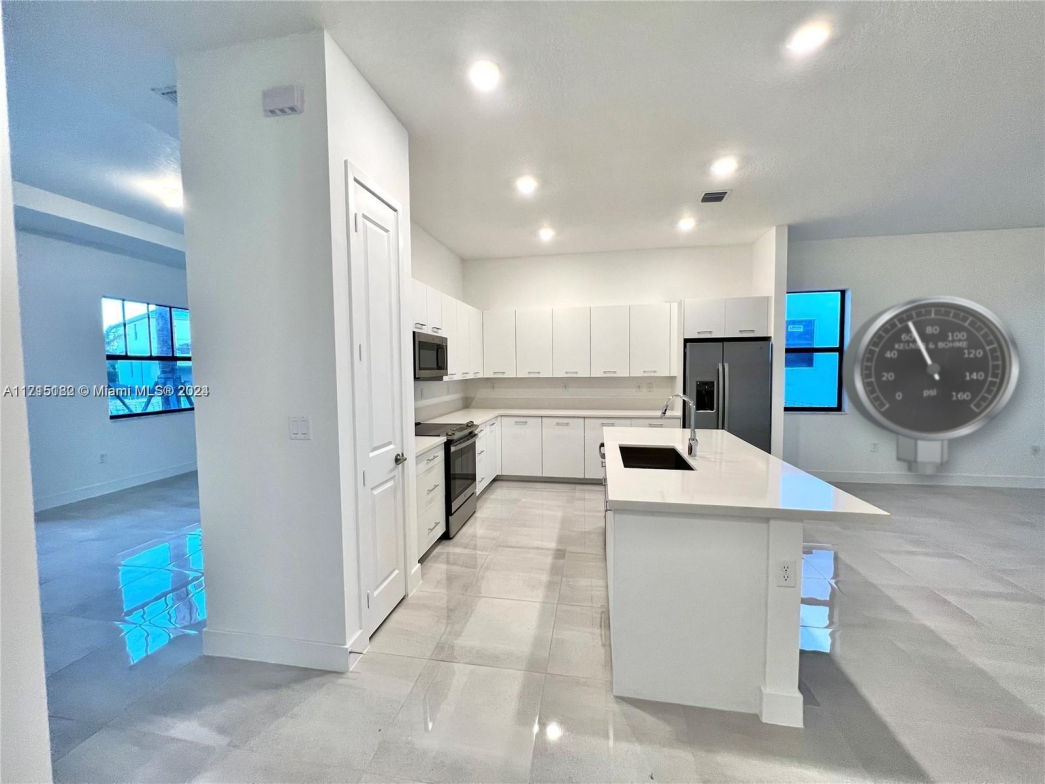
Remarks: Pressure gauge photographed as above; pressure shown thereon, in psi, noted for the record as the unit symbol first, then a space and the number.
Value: psi 65
